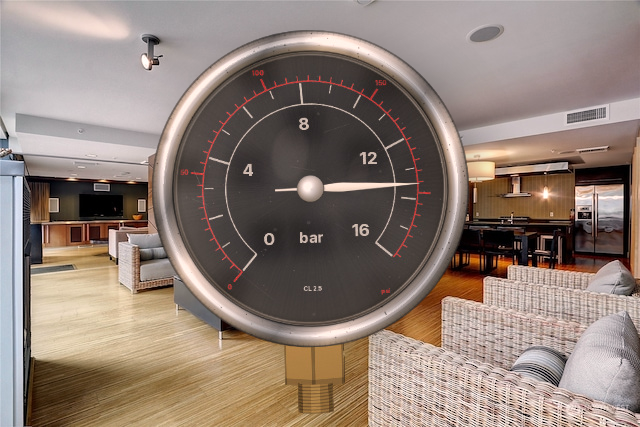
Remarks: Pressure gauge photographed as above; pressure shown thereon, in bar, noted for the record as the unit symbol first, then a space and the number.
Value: bar 13.5
